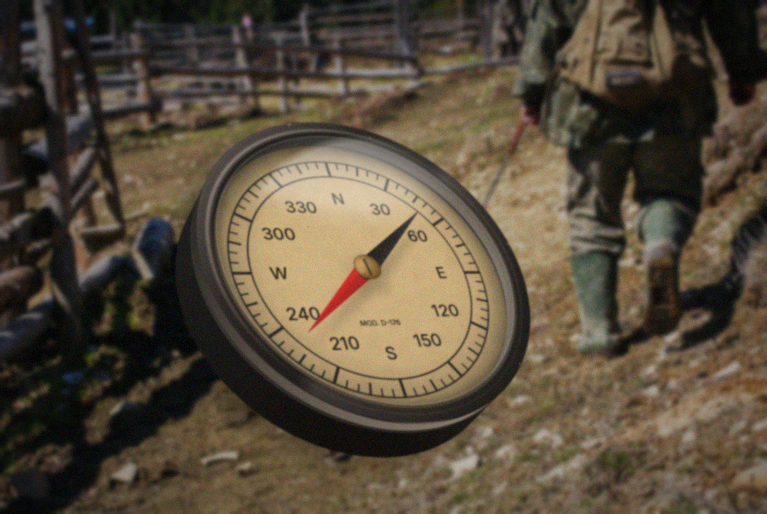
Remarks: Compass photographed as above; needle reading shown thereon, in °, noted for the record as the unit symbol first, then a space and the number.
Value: ° 230
